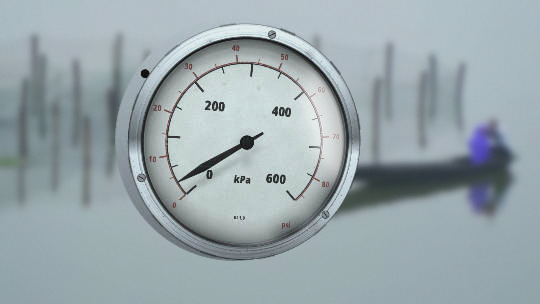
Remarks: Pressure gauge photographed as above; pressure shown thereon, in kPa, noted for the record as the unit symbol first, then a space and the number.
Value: kPa 25
